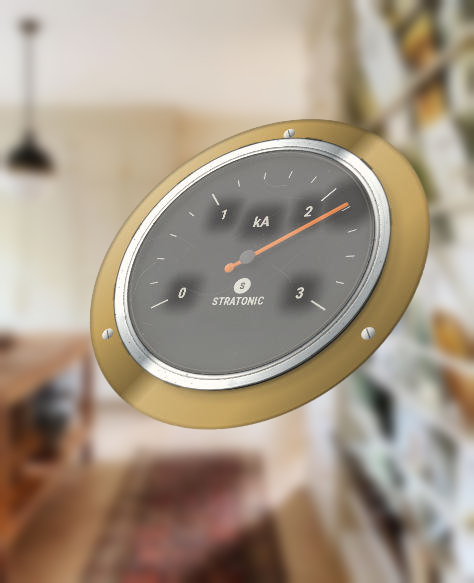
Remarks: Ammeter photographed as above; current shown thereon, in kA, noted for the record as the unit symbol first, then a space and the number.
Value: kA 2.2
